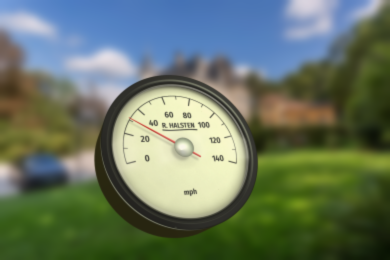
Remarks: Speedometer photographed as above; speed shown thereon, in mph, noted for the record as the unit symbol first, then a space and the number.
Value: mph 30
